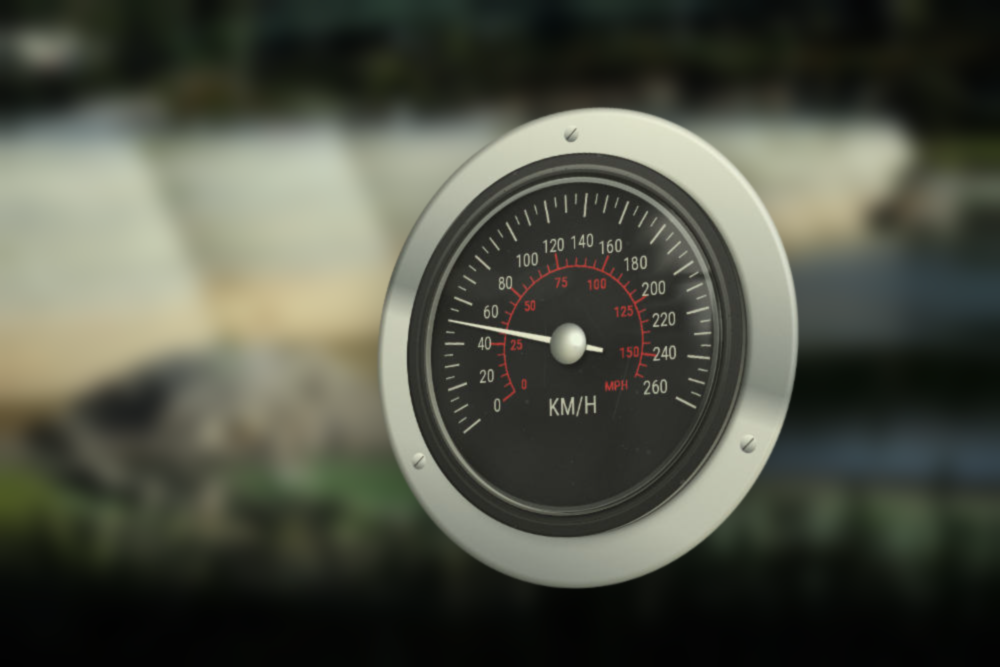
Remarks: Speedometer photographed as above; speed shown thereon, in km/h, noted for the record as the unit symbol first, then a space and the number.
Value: km/h 50
